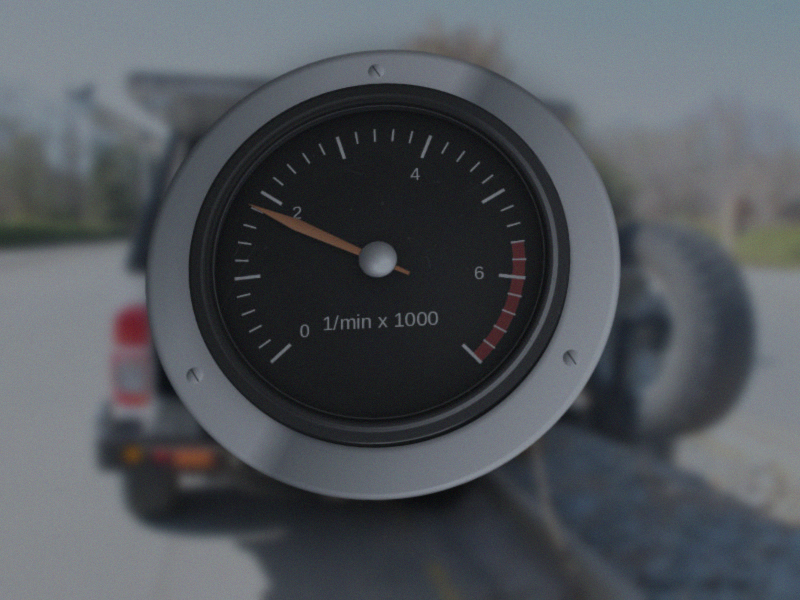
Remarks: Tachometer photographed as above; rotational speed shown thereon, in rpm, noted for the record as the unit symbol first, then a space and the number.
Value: rpm 1800
